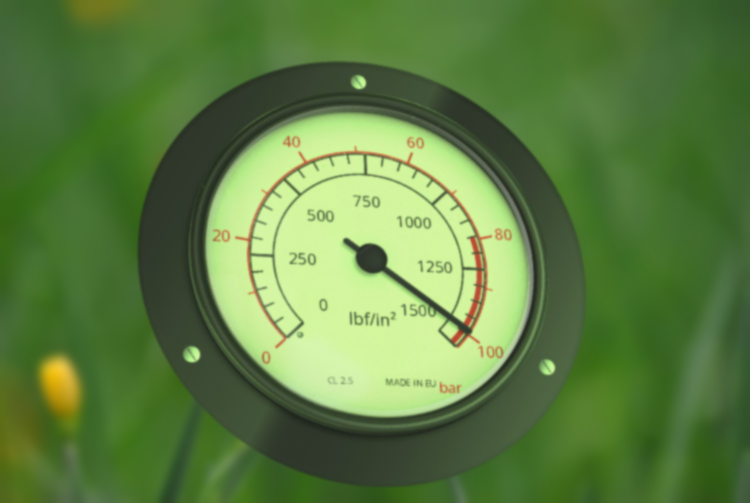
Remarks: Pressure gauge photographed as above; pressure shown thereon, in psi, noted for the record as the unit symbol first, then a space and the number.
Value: psi 1450
